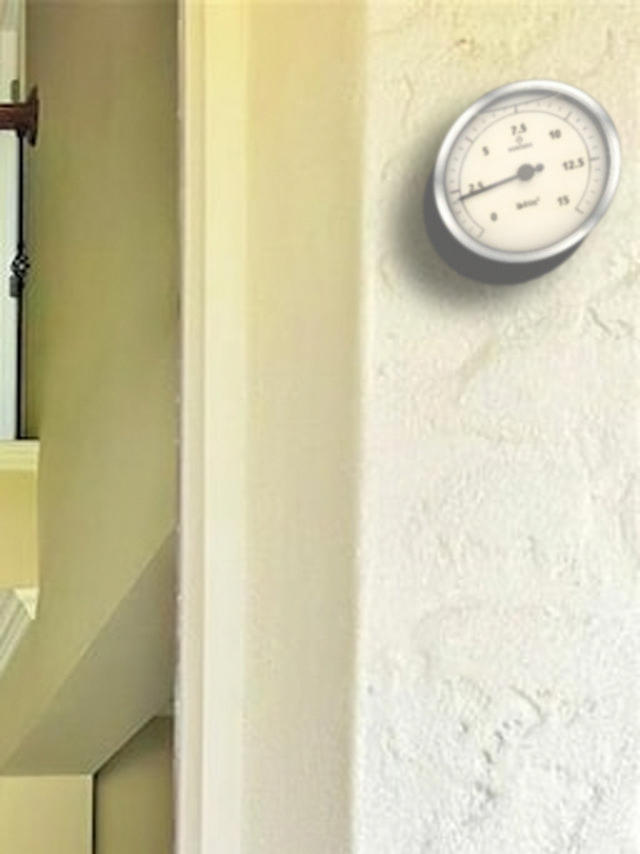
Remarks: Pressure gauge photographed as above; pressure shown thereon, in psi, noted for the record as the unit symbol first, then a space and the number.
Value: psi 2
